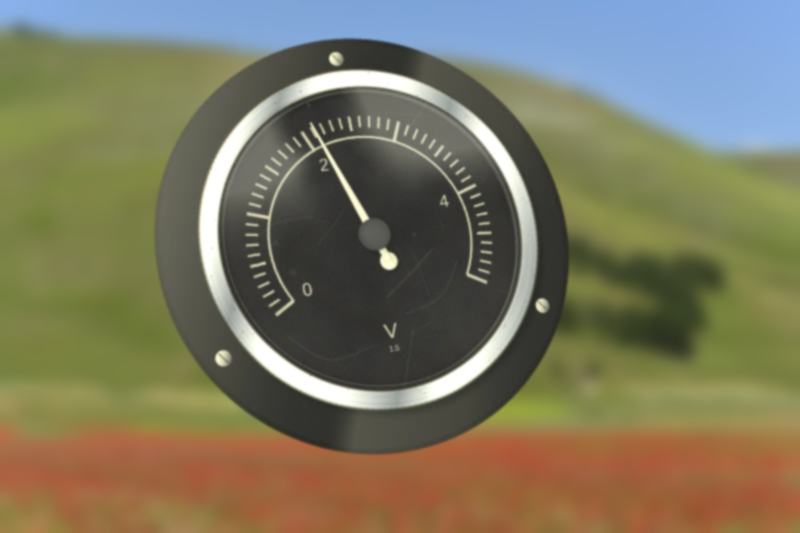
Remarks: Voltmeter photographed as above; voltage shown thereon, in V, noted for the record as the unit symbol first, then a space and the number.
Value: V 2.1
